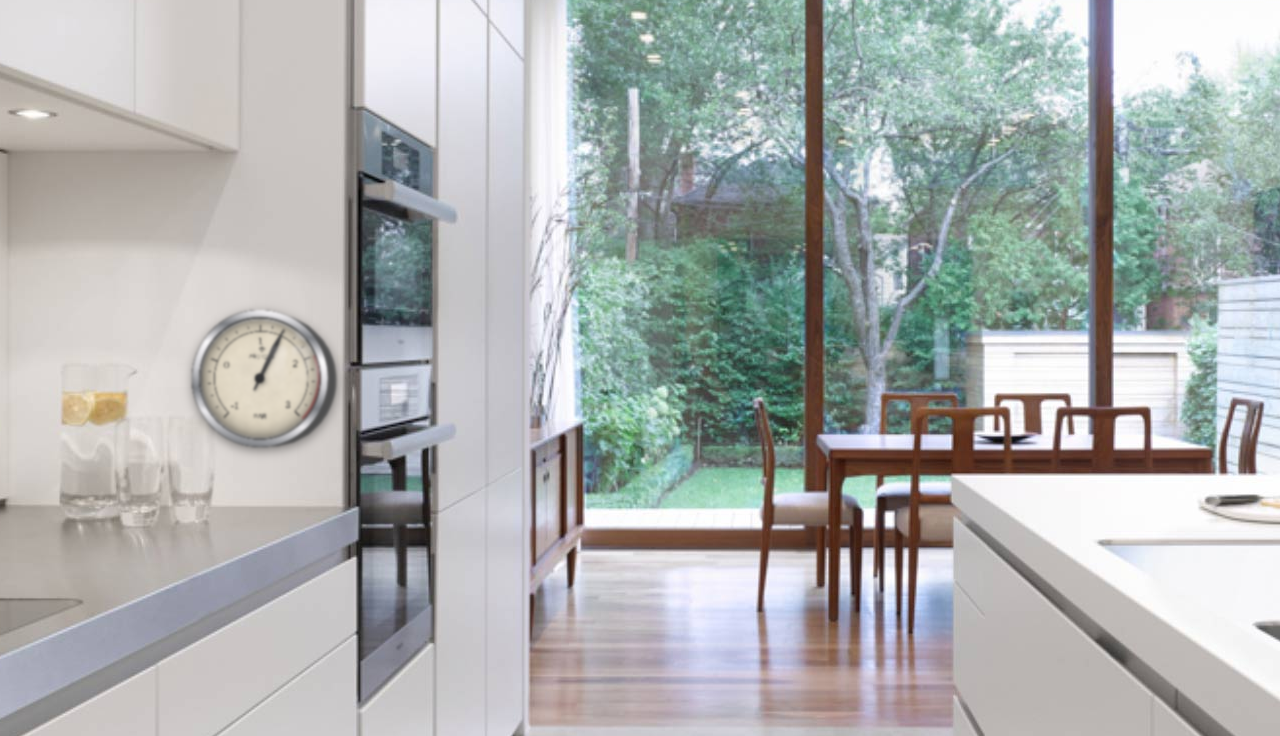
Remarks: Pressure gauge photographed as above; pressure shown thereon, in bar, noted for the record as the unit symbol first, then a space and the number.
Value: bar 1.4
